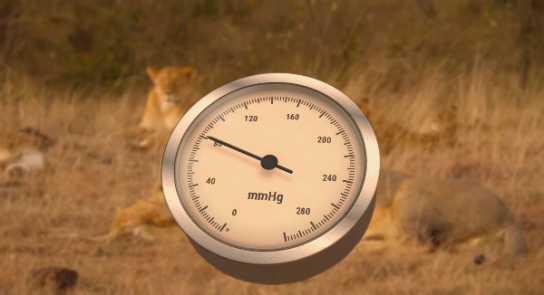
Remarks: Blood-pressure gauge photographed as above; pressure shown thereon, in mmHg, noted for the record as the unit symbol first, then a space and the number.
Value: mmHg 80
